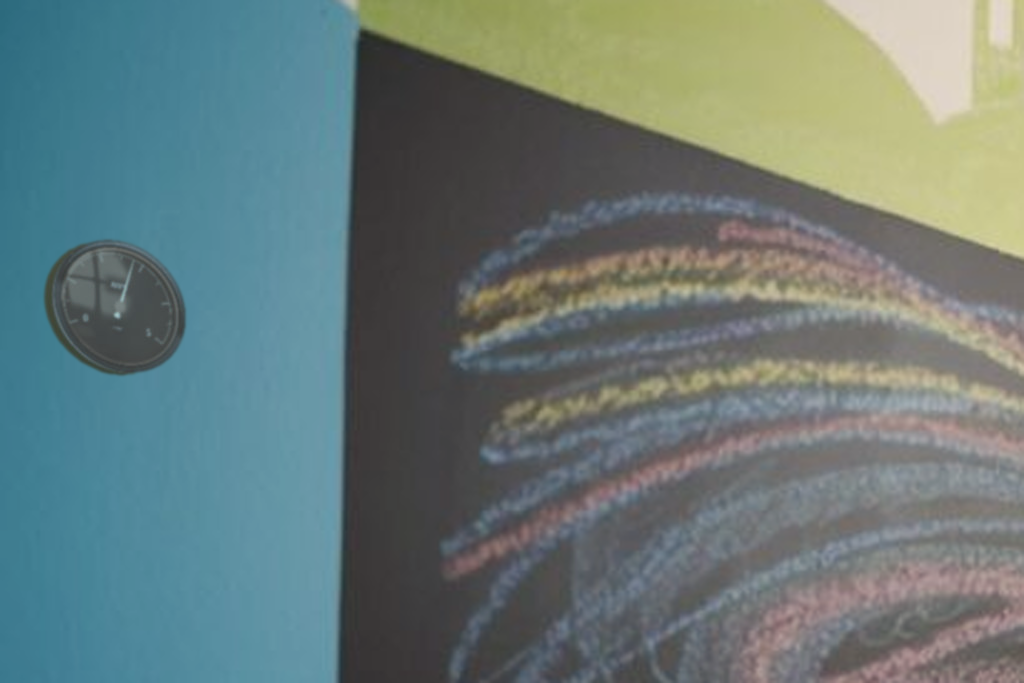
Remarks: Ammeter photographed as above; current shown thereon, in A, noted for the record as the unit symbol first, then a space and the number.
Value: A 2.75
